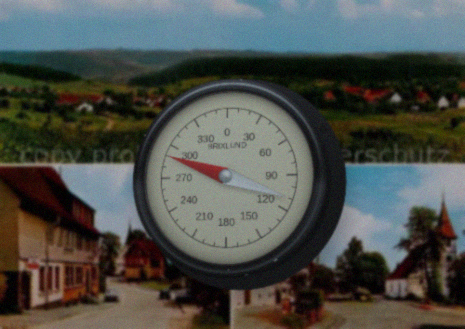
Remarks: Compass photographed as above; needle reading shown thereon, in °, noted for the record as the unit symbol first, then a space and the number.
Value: ° 290
